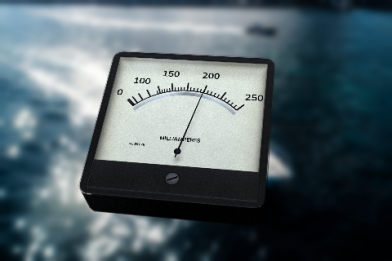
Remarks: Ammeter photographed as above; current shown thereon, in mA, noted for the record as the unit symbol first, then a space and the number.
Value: mA 200
